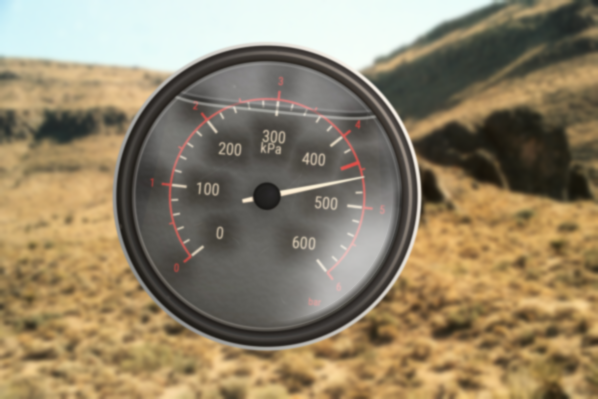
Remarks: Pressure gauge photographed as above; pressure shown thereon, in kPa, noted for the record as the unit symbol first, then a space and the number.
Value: kPa 460
